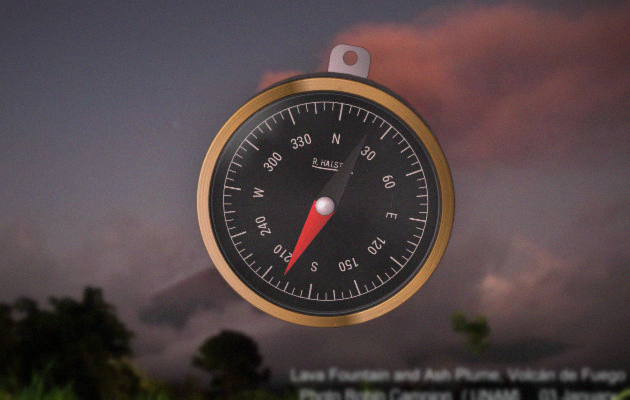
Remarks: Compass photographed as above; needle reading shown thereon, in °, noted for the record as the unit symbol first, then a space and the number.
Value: ° 200
